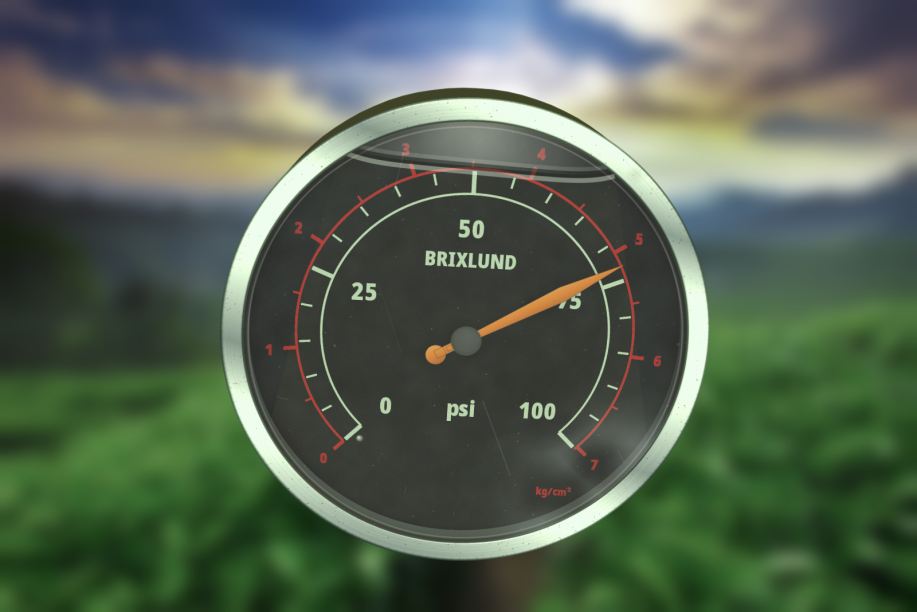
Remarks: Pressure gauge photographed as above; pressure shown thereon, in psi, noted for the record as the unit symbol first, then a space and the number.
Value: psi 72.5
